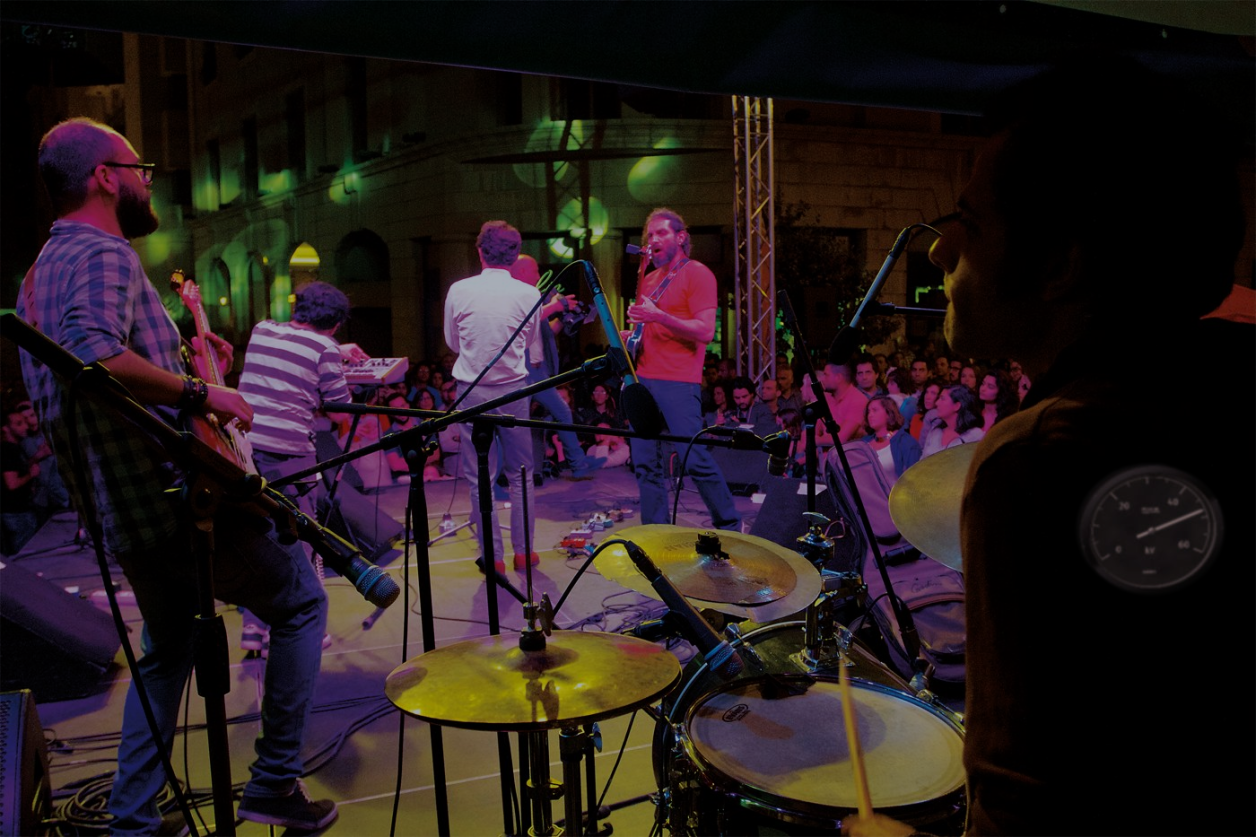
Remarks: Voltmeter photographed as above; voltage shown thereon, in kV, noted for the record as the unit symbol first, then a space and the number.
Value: kV 47.5
